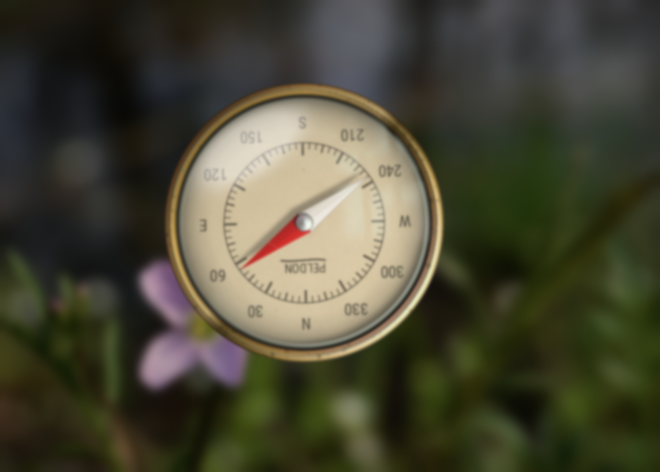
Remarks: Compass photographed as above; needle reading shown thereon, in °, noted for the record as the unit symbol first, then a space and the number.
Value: ° 55
